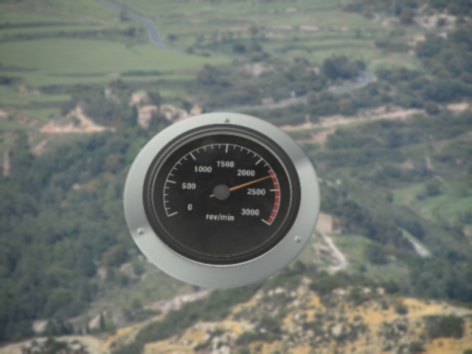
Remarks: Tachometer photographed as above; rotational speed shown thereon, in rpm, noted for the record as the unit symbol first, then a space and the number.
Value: rpm 2300
